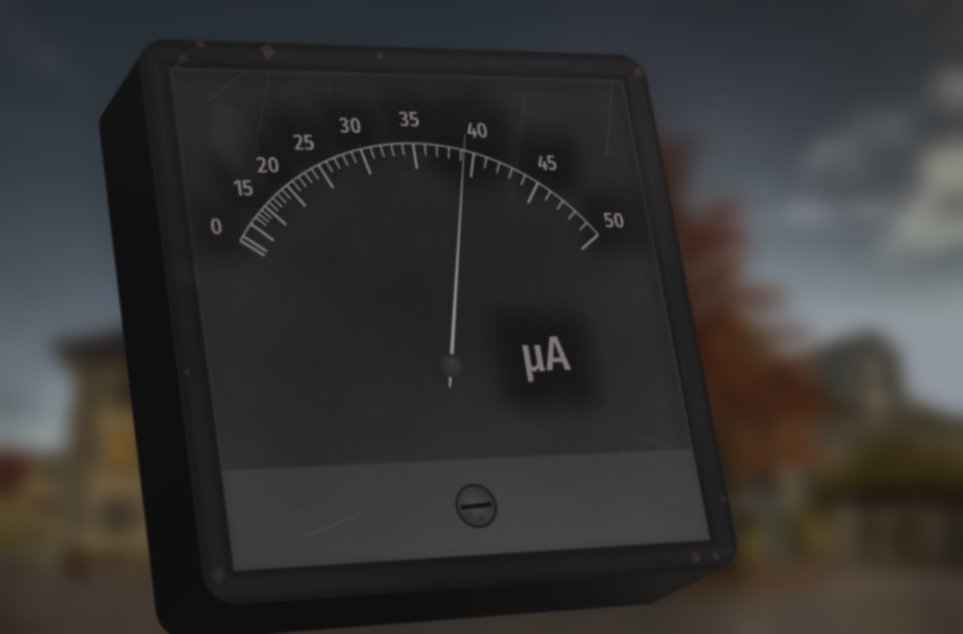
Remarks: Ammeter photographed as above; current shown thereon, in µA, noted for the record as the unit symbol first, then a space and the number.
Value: µA 39
